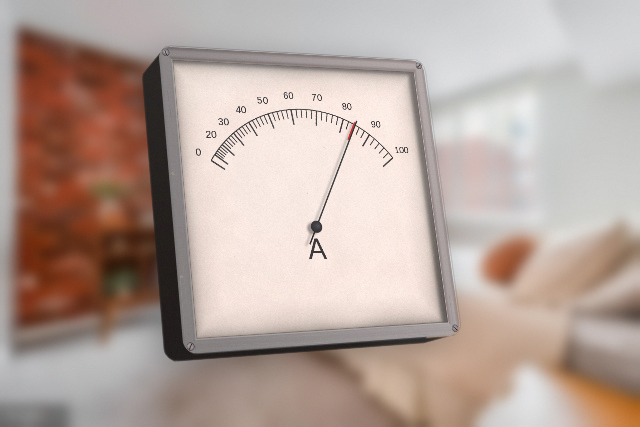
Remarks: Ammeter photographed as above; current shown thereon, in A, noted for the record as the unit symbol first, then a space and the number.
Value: A 84
